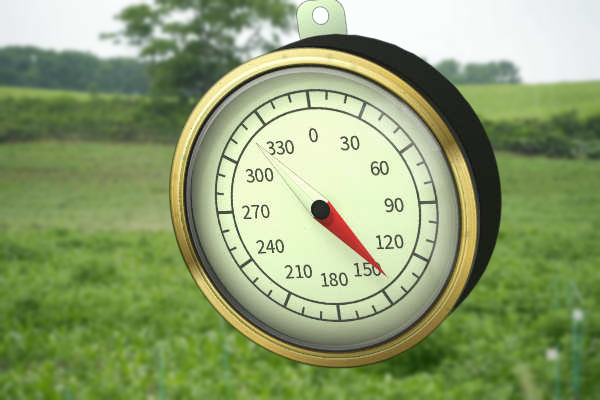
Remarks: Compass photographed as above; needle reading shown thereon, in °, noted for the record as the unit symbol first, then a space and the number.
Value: ° 140
